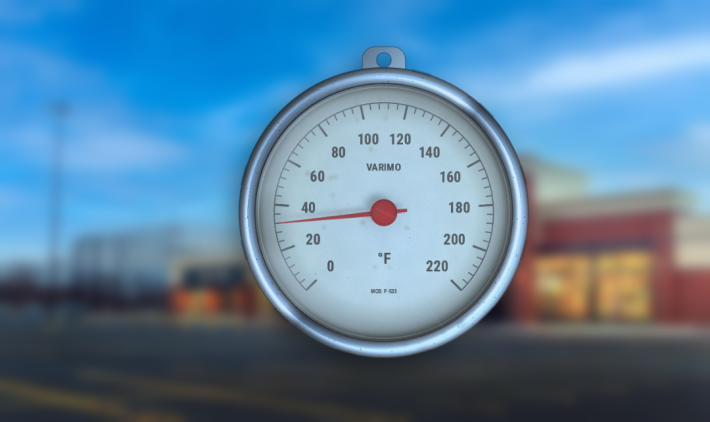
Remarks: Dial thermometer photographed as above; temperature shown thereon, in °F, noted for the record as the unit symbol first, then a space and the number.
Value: °F 32
